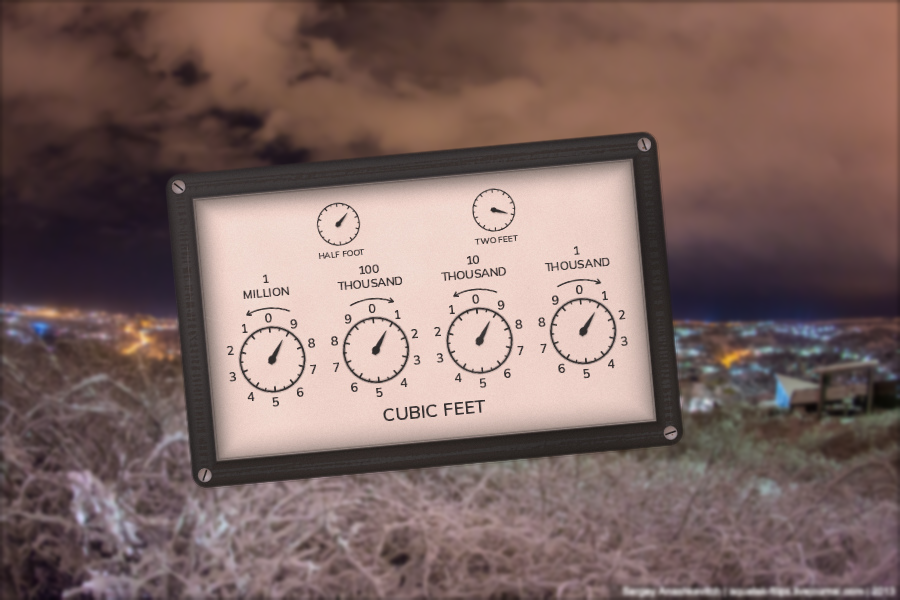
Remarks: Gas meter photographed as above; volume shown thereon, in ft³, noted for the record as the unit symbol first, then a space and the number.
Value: ft³ 909100
